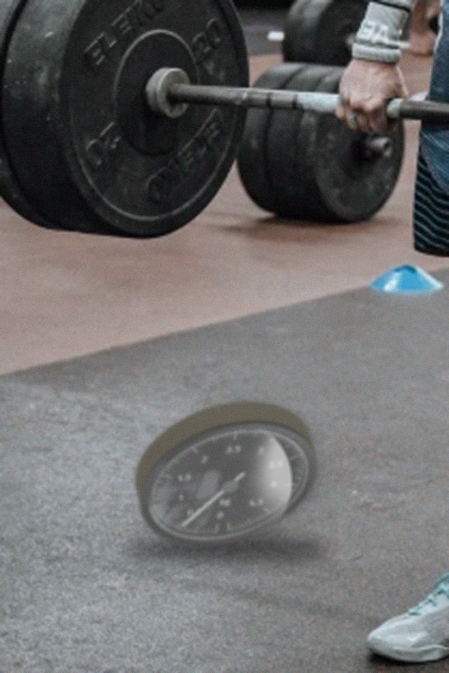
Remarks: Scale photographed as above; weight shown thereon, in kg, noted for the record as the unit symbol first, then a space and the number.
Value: kg 0.5
